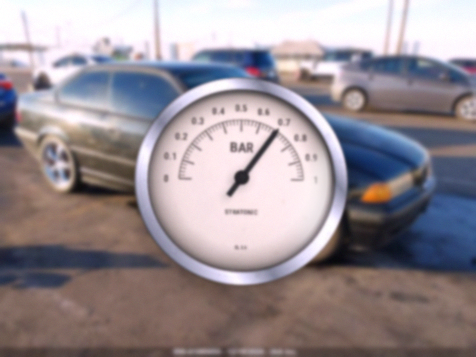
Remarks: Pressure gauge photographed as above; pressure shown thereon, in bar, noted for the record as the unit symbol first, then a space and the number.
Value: bar 0.7
